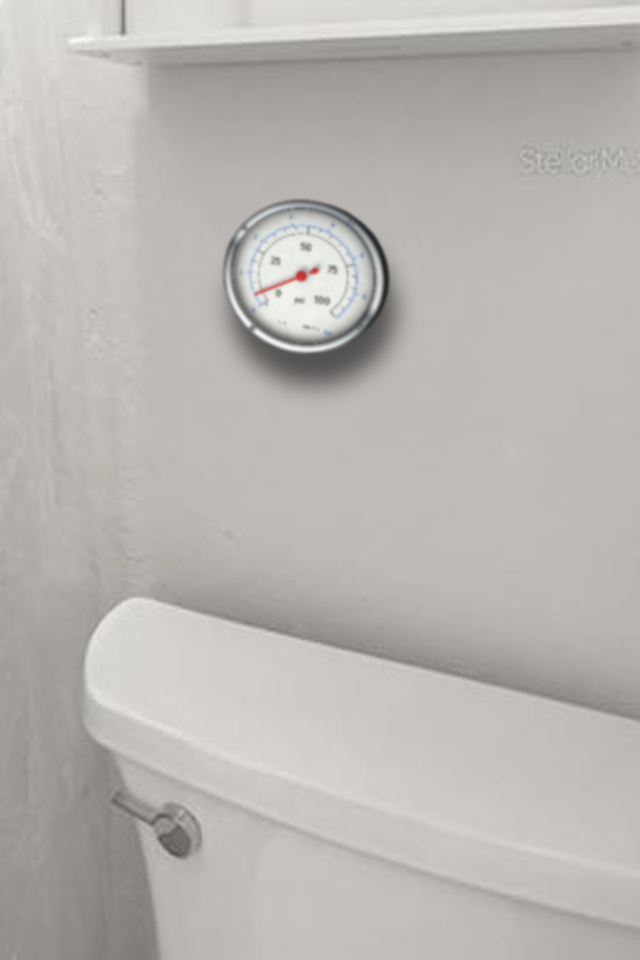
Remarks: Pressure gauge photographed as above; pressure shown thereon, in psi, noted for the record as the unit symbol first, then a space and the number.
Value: psi 5
